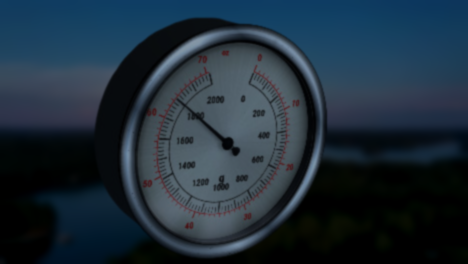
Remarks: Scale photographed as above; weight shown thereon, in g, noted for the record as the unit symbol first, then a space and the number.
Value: g 1800
